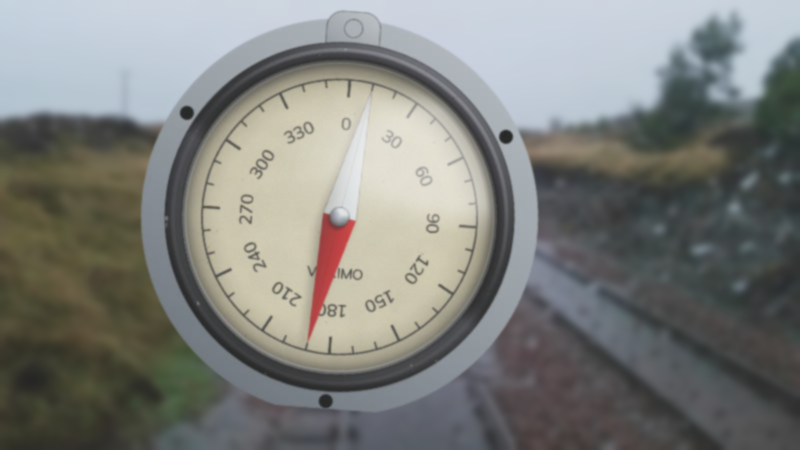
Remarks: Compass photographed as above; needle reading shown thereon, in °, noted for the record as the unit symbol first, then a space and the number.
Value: ° 190
